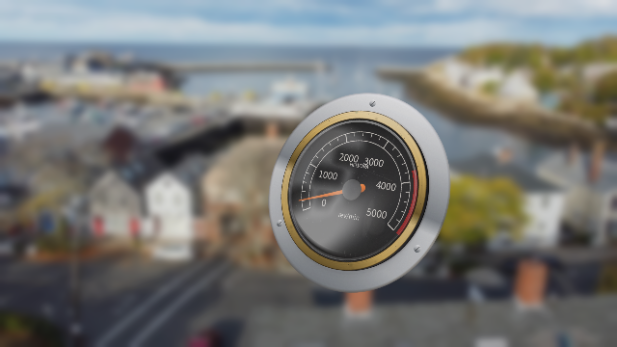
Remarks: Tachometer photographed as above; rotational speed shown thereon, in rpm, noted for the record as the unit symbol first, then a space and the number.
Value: rpm 200
